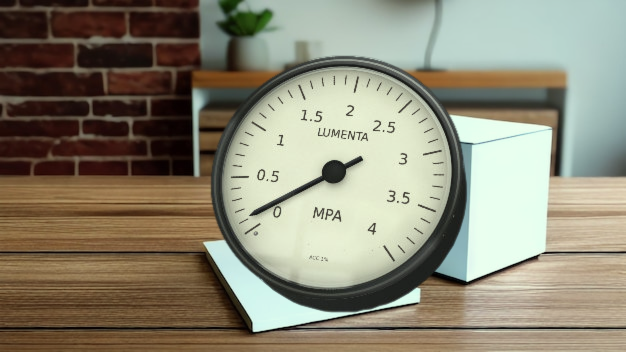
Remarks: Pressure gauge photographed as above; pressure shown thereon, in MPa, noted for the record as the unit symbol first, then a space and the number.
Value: MPa 0.1
